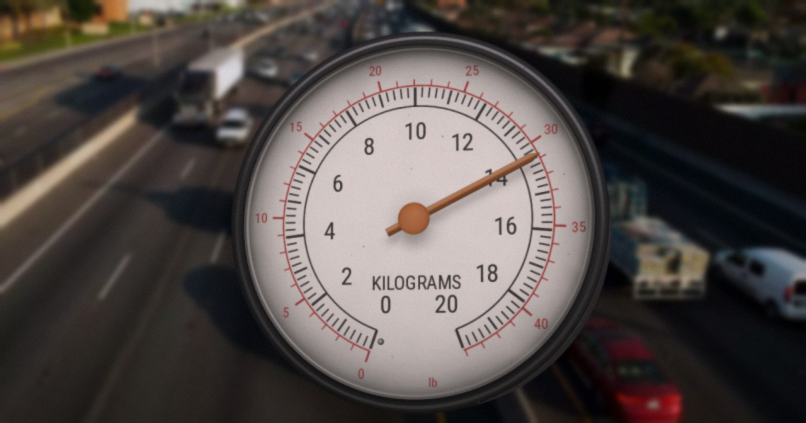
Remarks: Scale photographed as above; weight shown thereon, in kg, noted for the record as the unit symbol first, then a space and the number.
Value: kg 14
